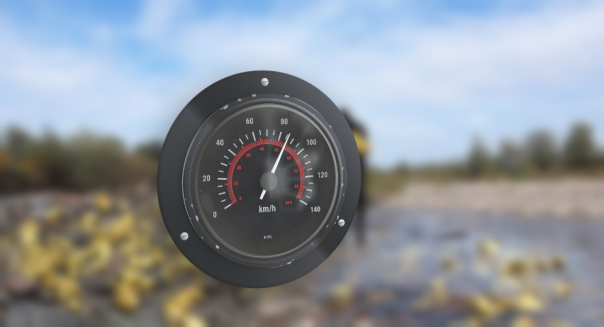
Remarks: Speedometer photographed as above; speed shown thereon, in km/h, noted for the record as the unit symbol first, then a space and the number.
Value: km/h 85
